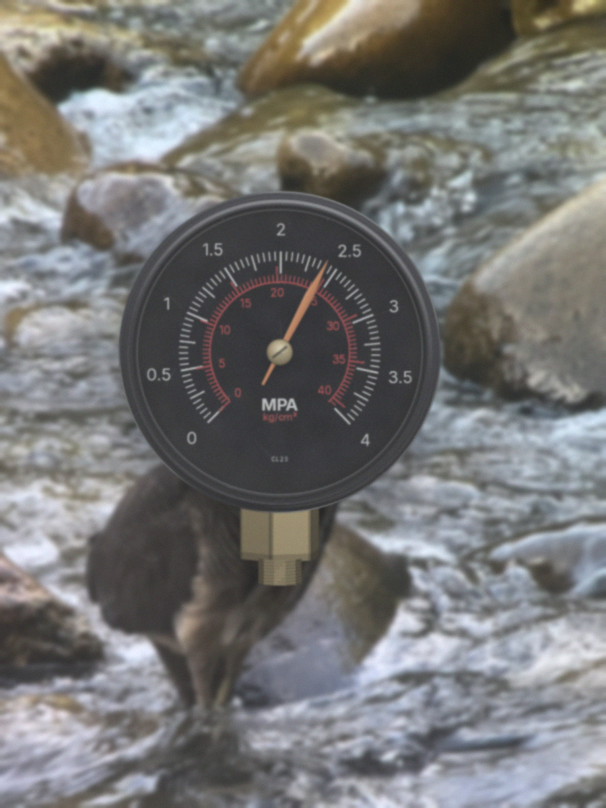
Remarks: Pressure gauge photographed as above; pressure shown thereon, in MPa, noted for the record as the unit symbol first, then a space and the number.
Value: MPa 2.4
